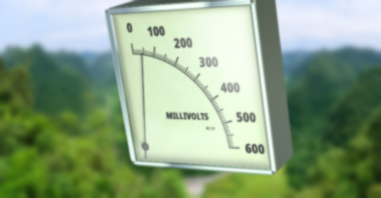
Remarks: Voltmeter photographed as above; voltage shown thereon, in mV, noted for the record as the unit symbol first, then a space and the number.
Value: mV 50
